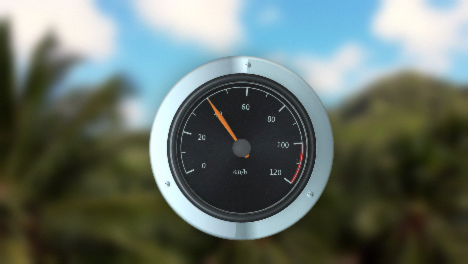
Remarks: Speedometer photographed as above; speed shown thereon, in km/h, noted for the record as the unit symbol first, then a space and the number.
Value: km/h 40
